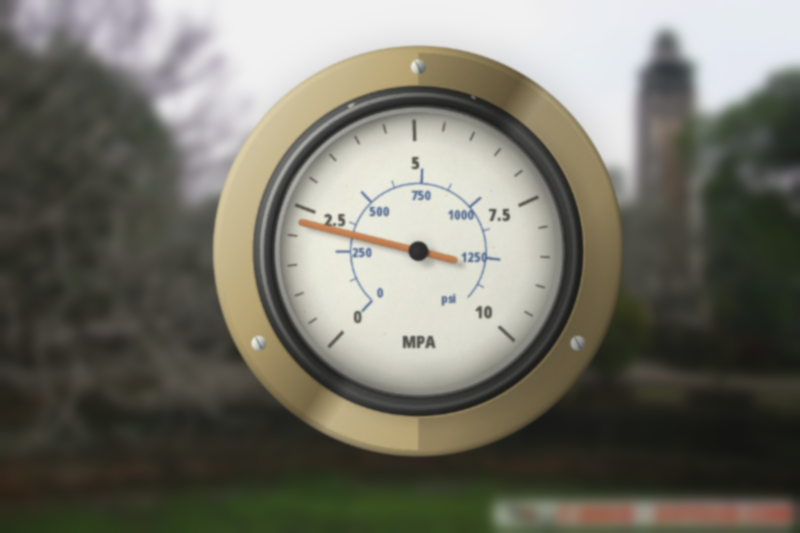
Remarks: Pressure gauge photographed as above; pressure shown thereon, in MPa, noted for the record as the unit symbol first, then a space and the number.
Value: MPa 2.25
